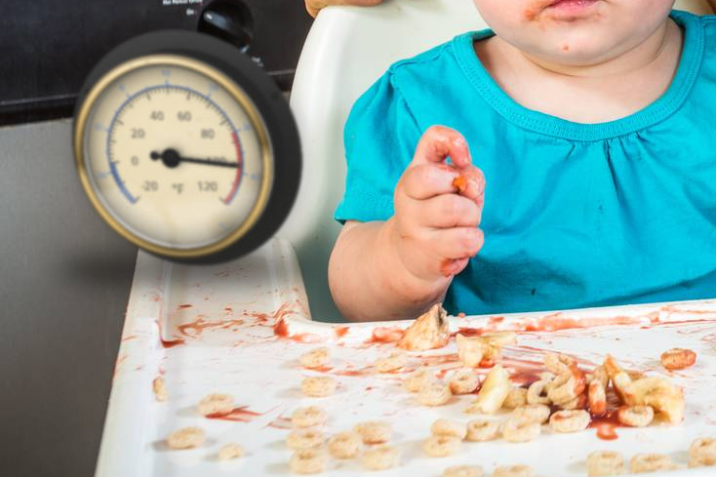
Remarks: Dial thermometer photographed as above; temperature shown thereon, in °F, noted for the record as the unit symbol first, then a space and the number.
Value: °F 100
